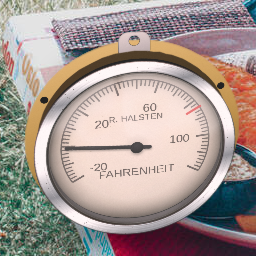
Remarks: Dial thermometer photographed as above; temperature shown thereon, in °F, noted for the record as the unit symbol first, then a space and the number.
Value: °F 0
